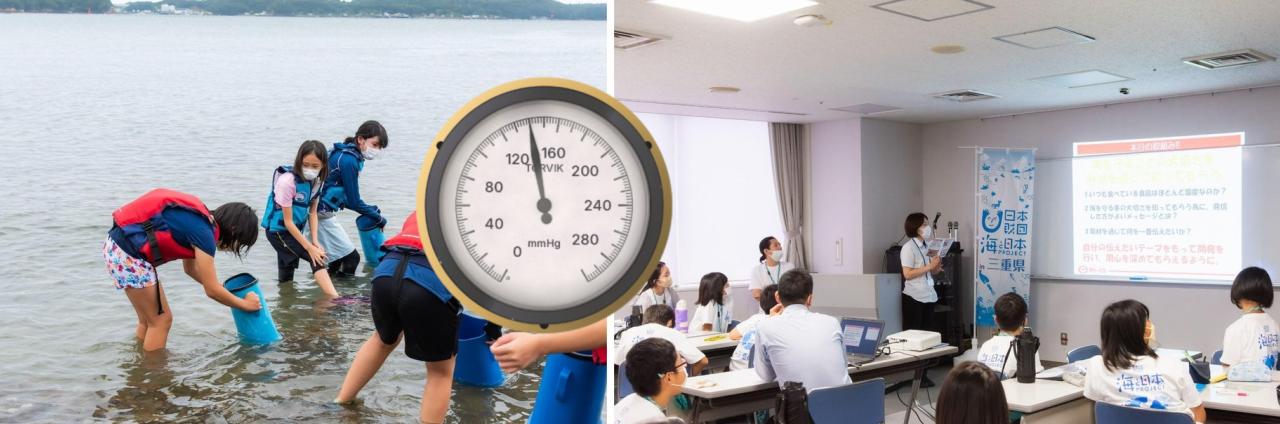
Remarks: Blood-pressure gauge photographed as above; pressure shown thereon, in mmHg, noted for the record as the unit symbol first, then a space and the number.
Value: mmHg 140
